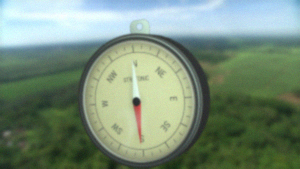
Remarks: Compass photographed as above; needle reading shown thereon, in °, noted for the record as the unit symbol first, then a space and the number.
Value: ° 180
